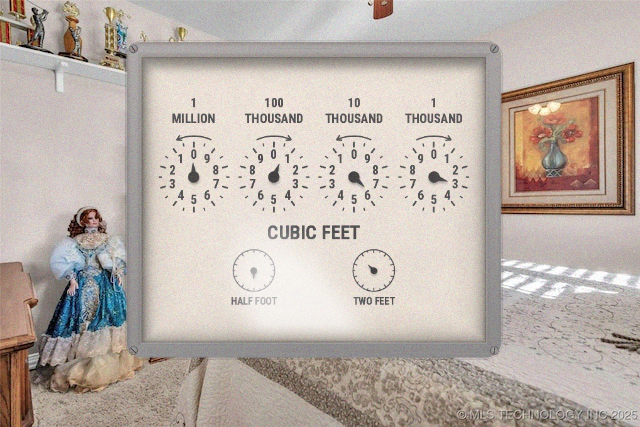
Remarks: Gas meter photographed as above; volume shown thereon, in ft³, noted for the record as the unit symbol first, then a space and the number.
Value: ft³ 6300
